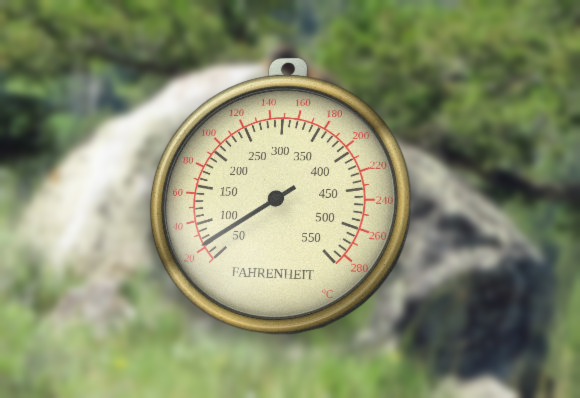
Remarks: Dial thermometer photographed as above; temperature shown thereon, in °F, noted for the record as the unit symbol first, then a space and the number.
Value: °F 70
